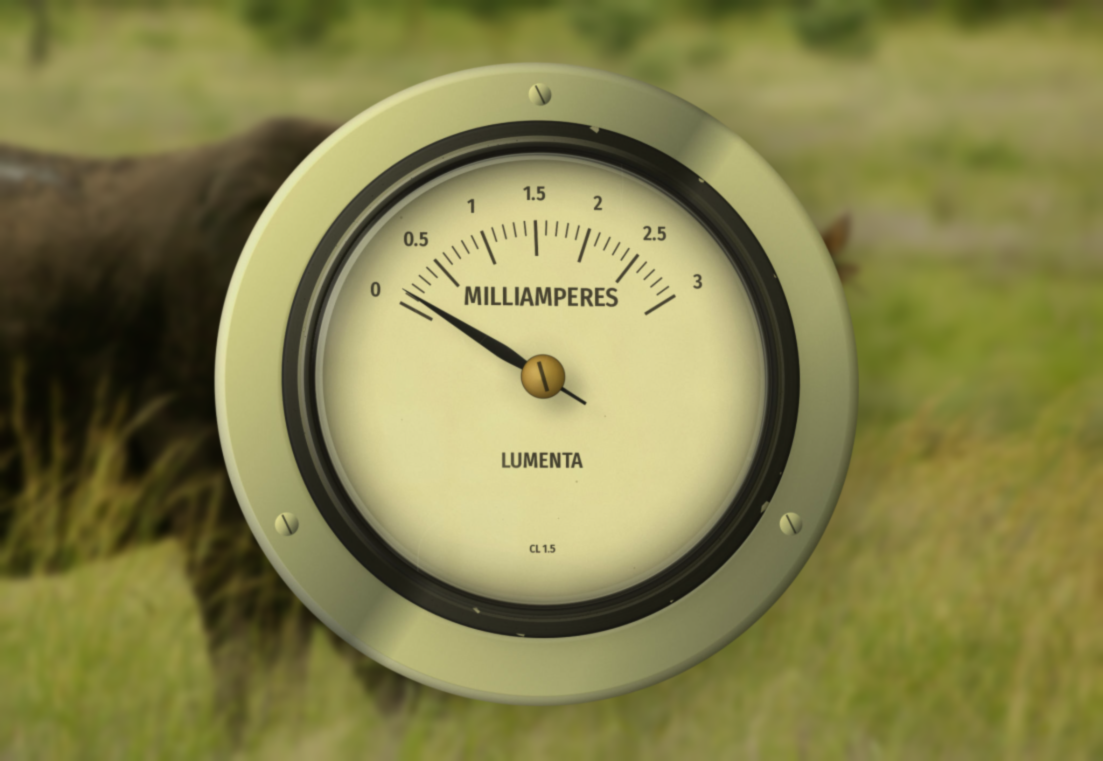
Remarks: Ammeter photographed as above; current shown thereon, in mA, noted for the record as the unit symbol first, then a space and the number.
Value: mA 0.1
